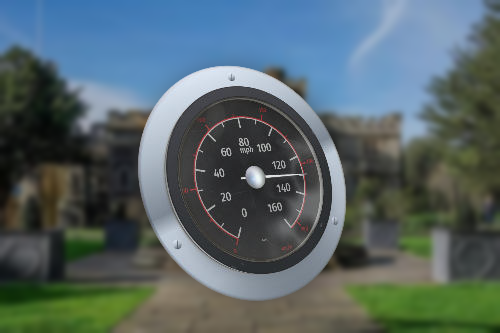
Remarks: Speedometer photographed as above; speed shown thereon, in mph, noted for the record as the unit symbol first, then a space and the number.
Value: mph 130
